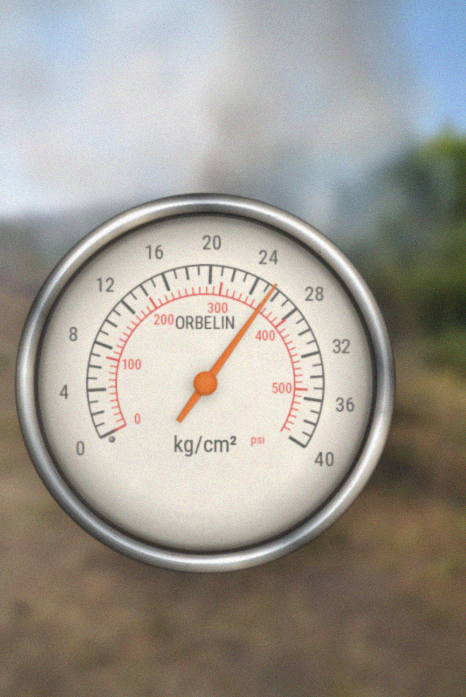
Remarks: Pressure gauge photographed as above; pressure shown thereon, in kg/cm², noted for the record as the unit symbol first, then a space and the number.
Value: kg/cm² 25.5
